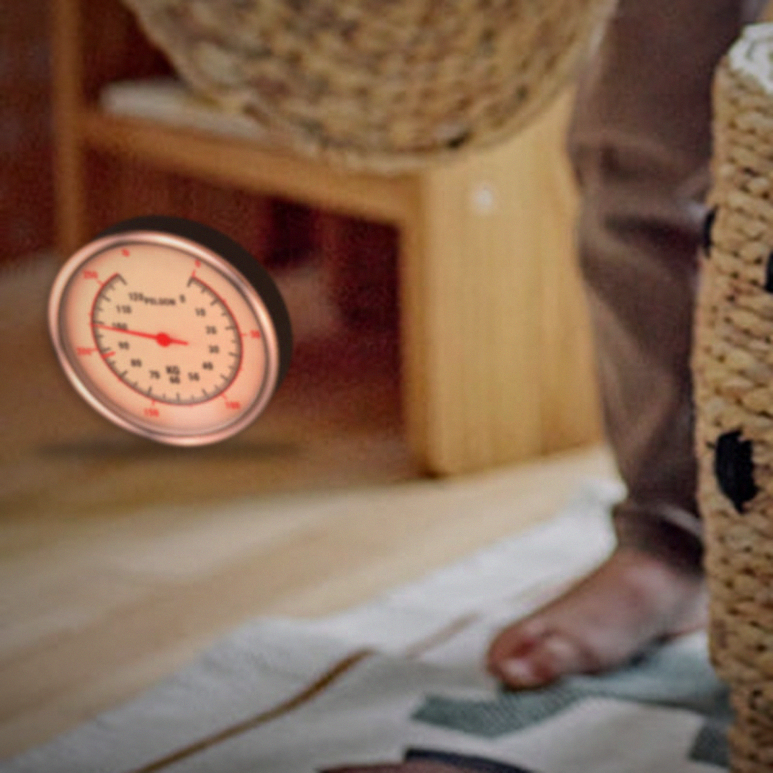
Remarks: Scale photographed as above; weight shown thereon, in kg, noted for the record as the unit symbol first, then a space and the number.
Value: kg 100
